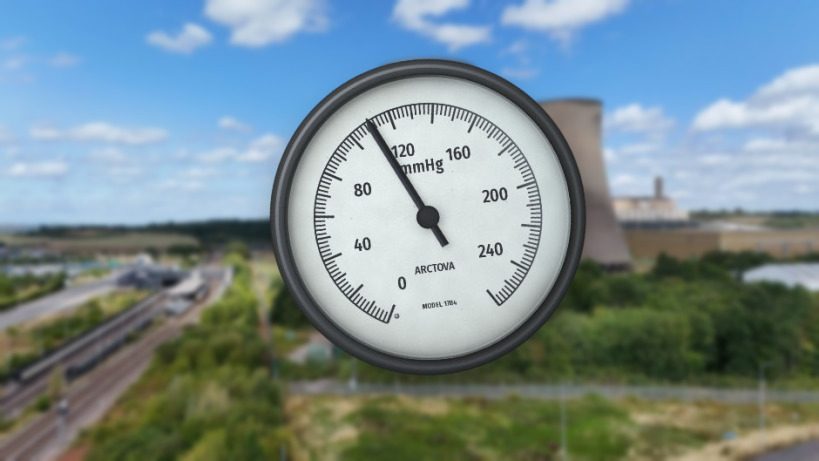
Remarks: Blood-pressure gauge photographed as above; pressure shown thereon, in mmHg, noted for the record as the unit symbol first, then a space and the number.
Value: mmHg 110
